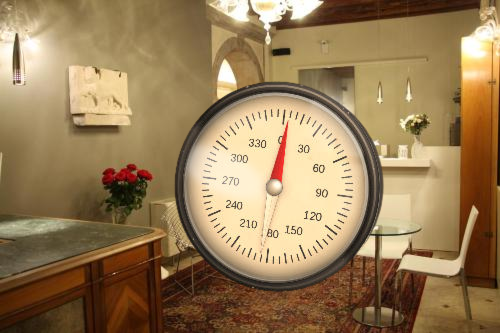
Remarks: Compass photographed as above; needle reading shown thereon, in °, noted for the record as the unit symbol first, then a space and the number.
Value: ° 5
